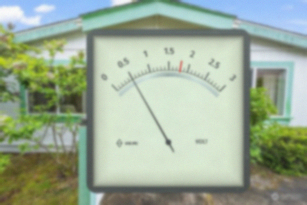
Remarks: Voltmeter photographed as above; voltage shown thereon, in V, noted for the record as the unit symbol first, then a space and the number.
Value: V 0.5
